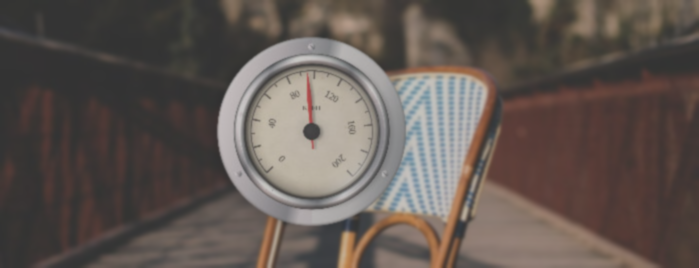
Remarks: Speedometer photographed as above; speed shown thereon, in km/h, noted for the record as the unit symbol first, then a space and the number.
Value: km/h 95
